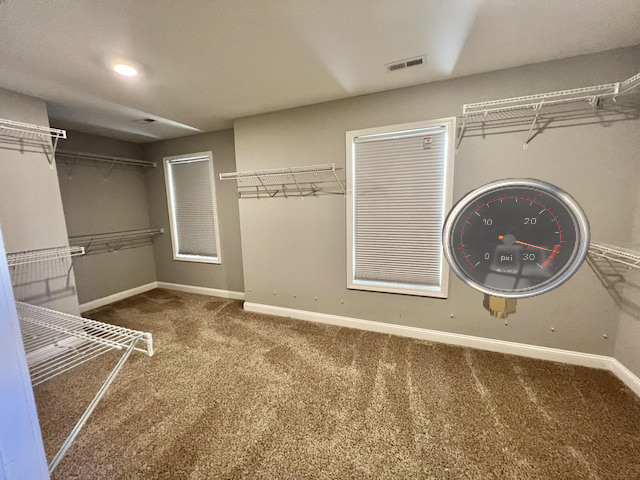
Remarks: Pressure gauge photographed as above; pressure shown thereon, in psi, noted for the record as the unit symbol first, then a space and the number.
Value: psi 27
